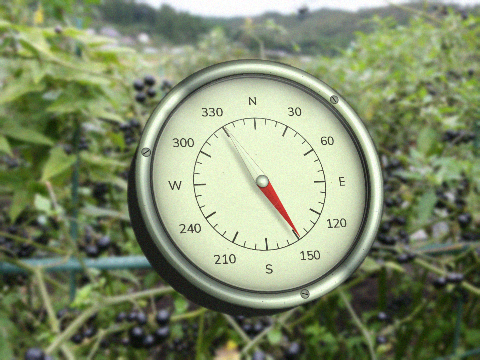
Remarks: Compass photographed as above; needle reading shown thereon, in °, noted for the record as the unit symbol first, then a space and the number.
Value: ° 150
